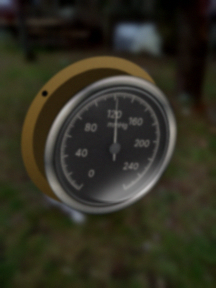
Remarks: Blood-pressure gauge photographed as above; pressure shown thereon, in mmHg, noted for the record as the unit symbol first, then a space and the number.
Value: mmHg 120
